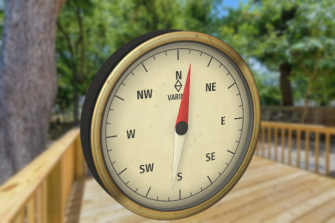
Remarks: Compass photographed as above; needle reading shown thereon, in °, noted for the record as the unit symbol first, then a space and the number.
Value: ° 10
